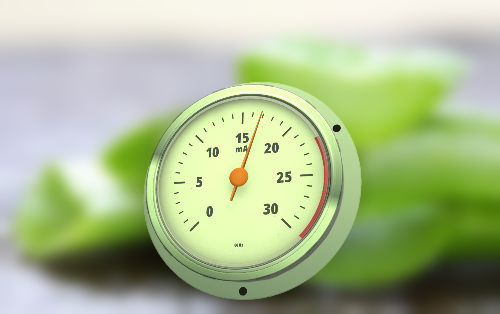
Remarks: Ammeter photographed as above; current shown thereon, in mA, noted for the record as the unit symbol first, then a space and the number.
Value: mA 17
